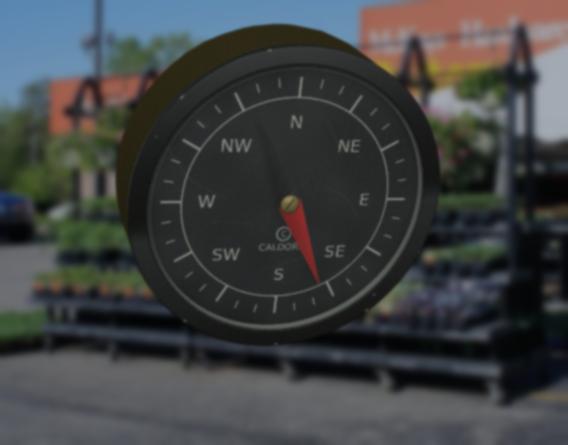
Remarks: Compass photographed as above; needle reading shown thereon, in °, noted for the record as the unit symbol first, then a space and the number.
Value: ° 155
